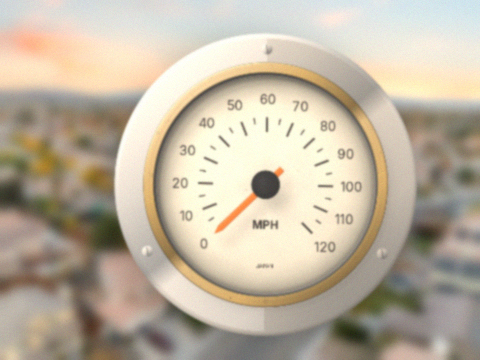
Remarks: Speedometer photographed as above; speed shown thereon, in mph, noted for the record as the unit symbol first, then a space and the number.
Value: mph 0
